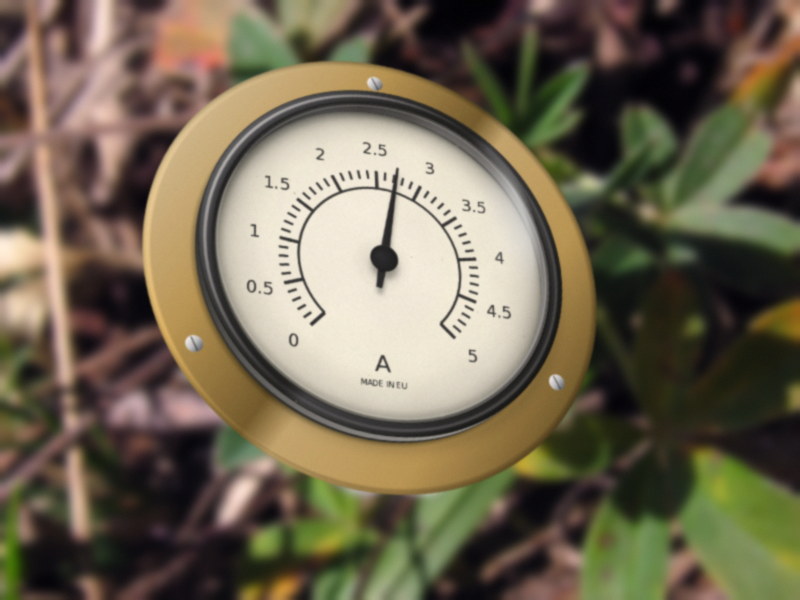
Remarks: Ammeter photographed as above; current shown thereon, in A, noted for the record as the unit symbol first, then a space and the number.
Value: A 2.7
